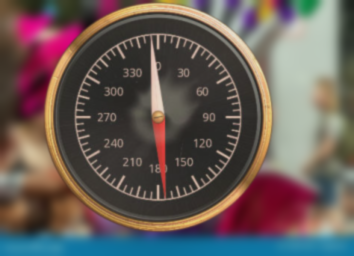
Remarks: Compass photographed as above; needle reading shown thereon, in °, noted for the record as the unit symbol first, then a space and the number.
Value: ° 175
